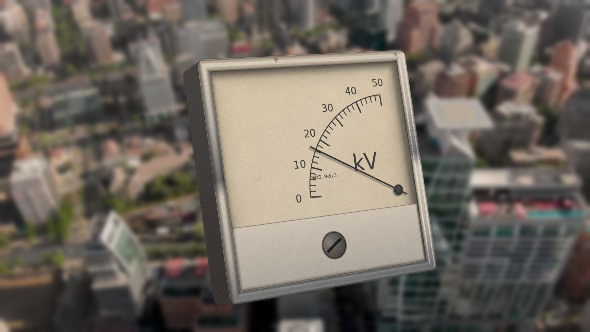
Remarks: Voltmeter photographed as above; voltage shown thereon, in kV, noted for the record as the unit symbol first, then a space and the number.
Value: kV 16
